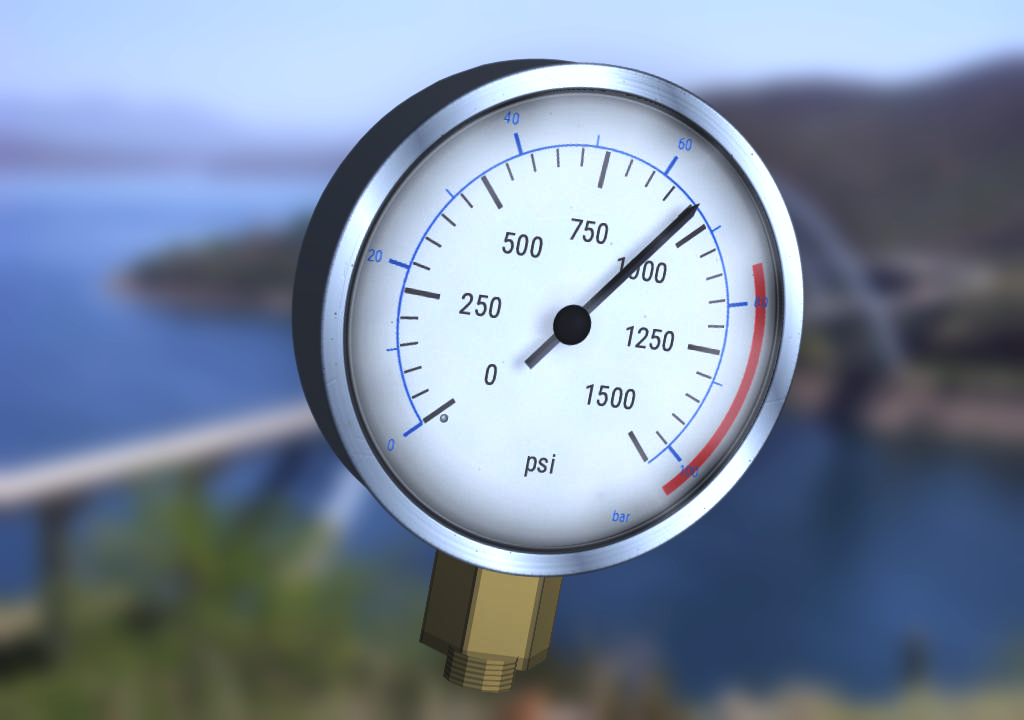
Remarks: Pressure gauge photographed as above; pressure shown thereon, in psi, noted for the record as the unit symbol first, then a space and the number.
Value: psi 950
